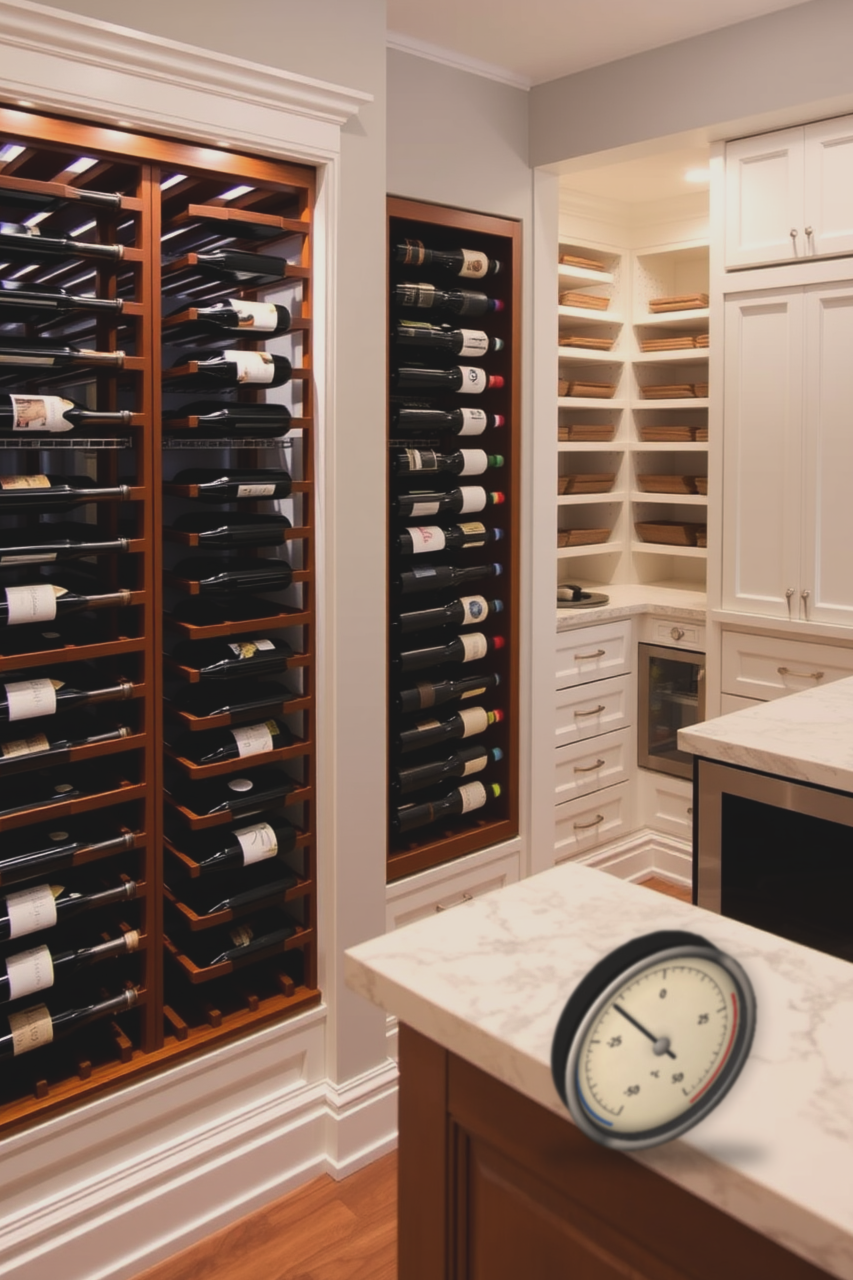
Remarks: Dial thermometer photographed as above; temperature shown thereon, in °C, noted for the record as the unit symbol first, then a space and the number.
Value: °C -15
